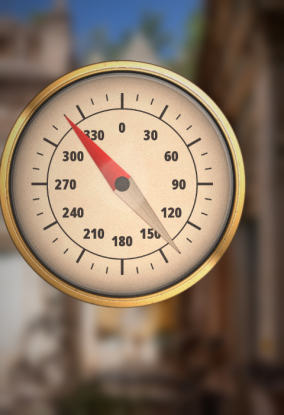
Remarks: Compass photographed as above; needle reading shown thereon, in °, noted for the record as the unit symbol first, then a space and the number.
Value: ° 320
